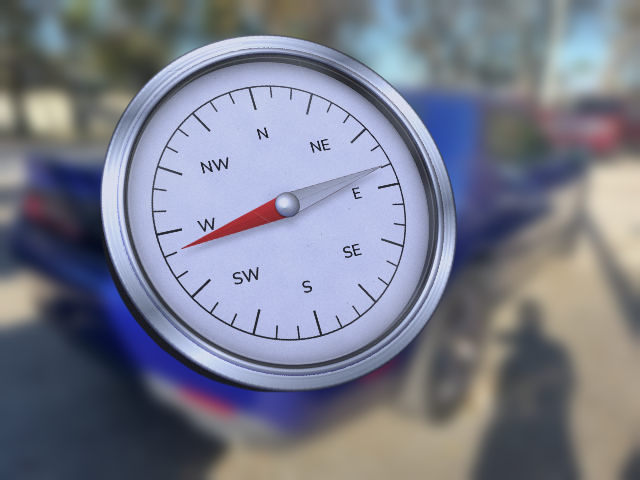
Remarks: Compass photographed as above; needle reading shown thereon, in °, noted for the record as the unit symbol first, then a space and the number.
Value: ° 260
